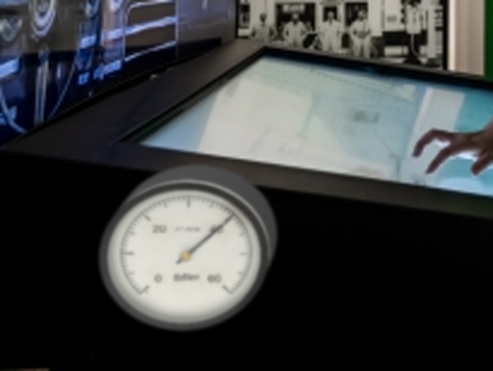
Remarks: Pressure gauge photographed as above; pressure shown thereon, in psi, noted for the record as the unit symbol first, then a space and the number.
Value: psi 40
